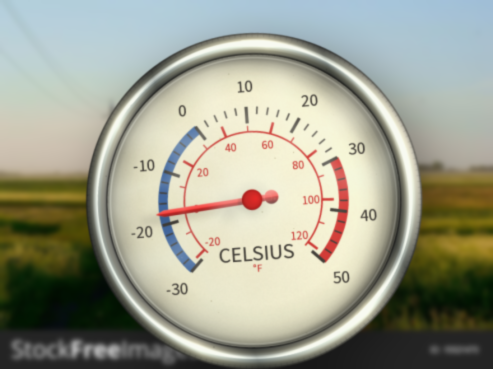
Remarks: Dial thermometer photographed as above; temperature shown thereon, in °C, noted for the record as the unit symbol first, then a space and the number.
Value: °C -18
